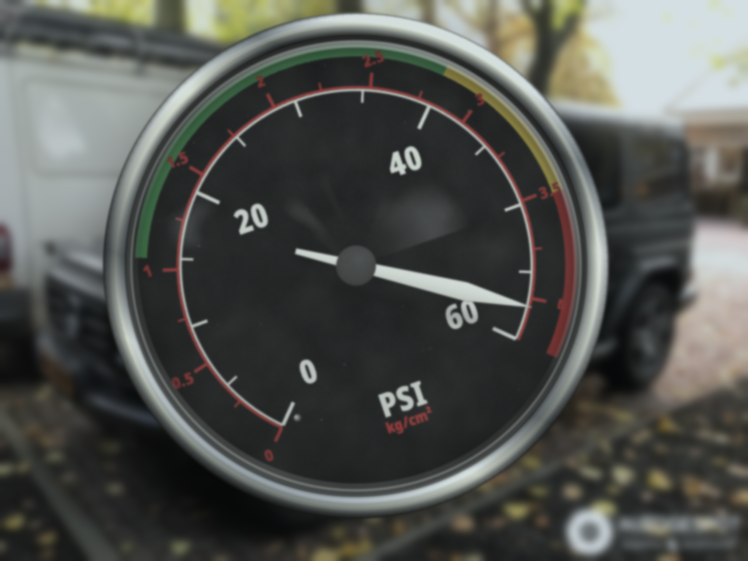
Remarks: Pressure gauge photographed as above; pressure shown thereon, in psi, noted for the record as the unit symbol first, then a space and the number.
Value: psi 57.5
